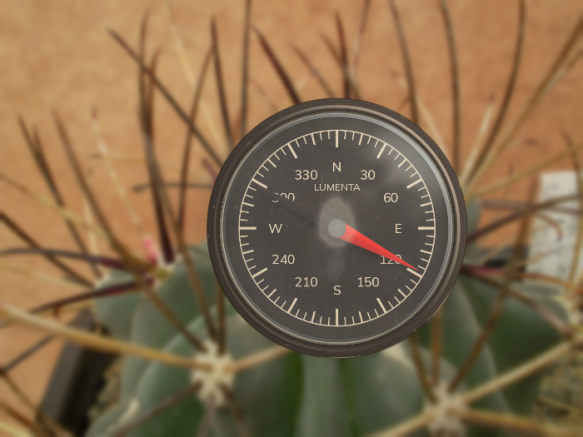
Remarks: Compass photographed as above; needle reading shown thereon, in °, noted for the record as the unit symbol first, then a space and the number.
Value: ° 117.5
